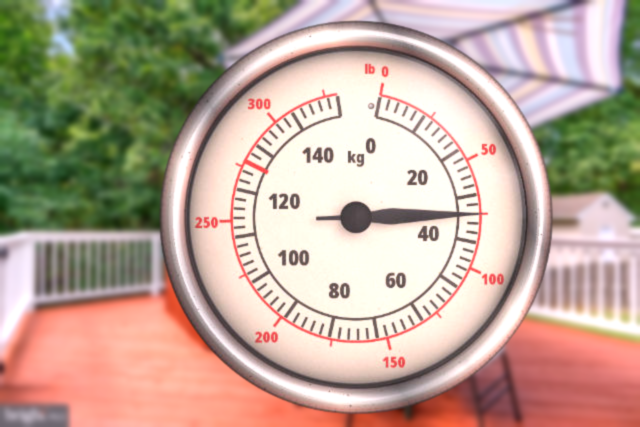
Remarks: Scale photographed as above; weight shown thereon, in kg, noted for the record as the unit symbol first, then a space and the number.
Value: kg 34
